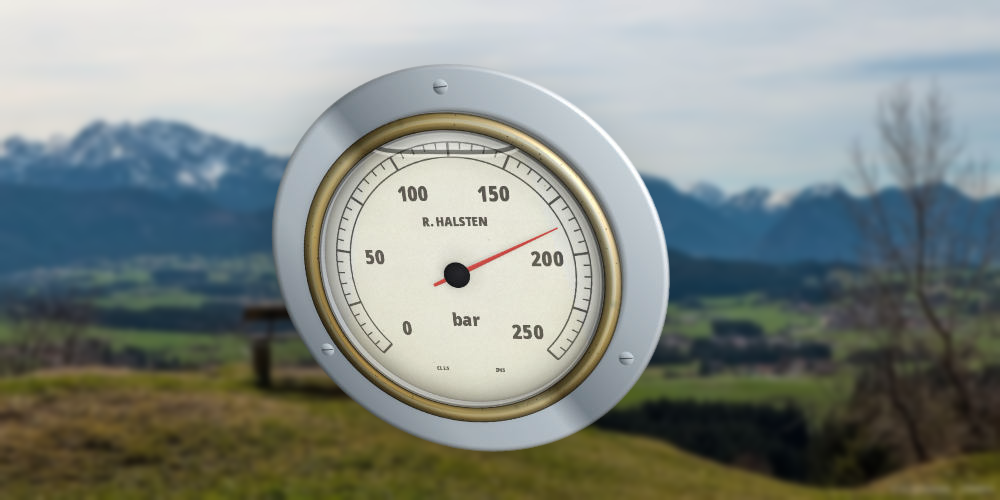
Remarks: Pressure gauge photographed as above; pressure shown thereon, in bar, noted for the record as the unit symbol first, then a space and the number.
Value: bar 185
